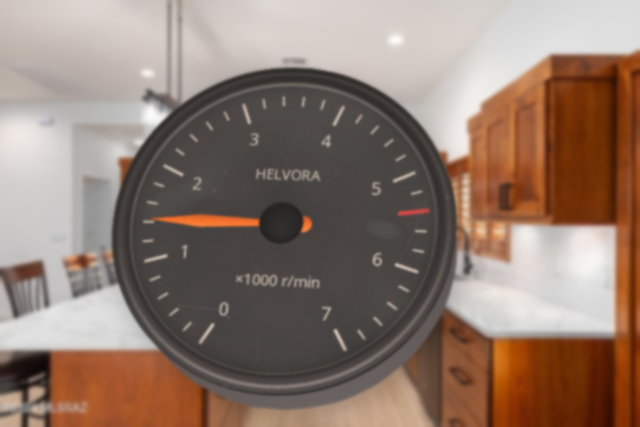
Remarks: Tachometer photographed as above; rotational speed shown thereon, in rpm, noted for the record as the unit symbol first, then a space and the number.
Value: rpm 1400
